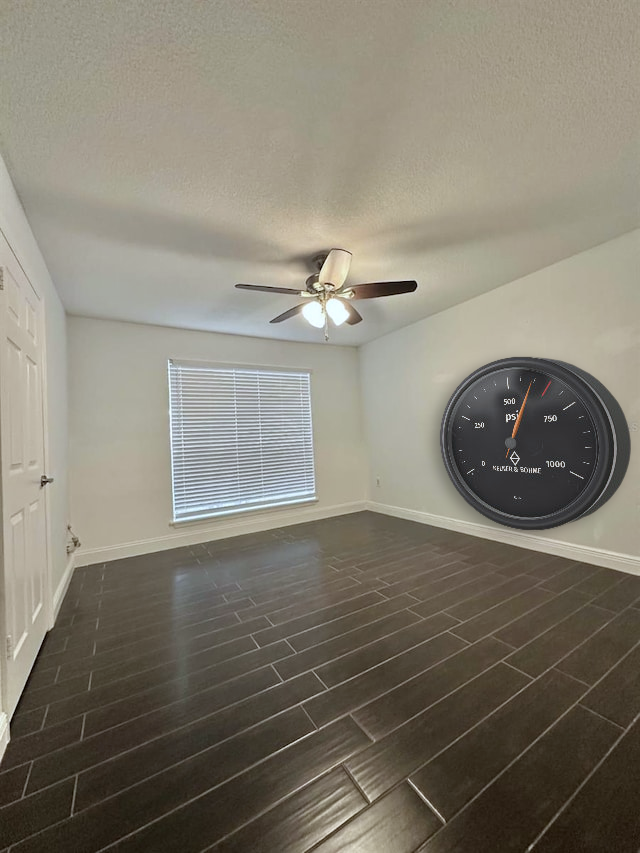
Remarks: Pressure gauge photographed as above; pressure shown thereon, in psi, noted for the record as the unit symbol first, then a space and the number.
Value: psi 600
